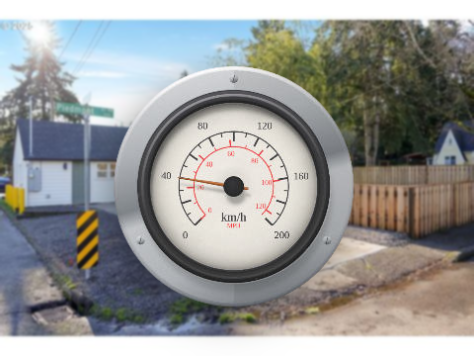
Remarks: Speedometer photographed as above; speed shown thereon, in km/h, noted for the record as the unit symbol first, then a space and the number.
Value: km/h 40
